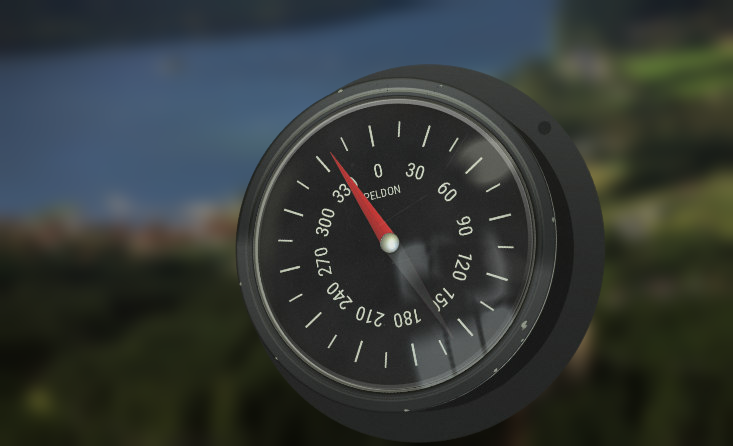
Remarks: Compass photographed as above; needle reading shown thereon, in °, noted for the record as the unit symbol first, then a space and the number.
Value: ° 337.5
